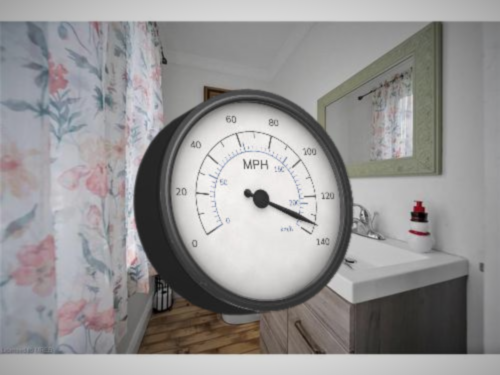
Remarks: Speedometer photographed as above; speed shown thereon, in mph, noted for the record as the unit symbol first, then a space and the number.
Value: mph 135
